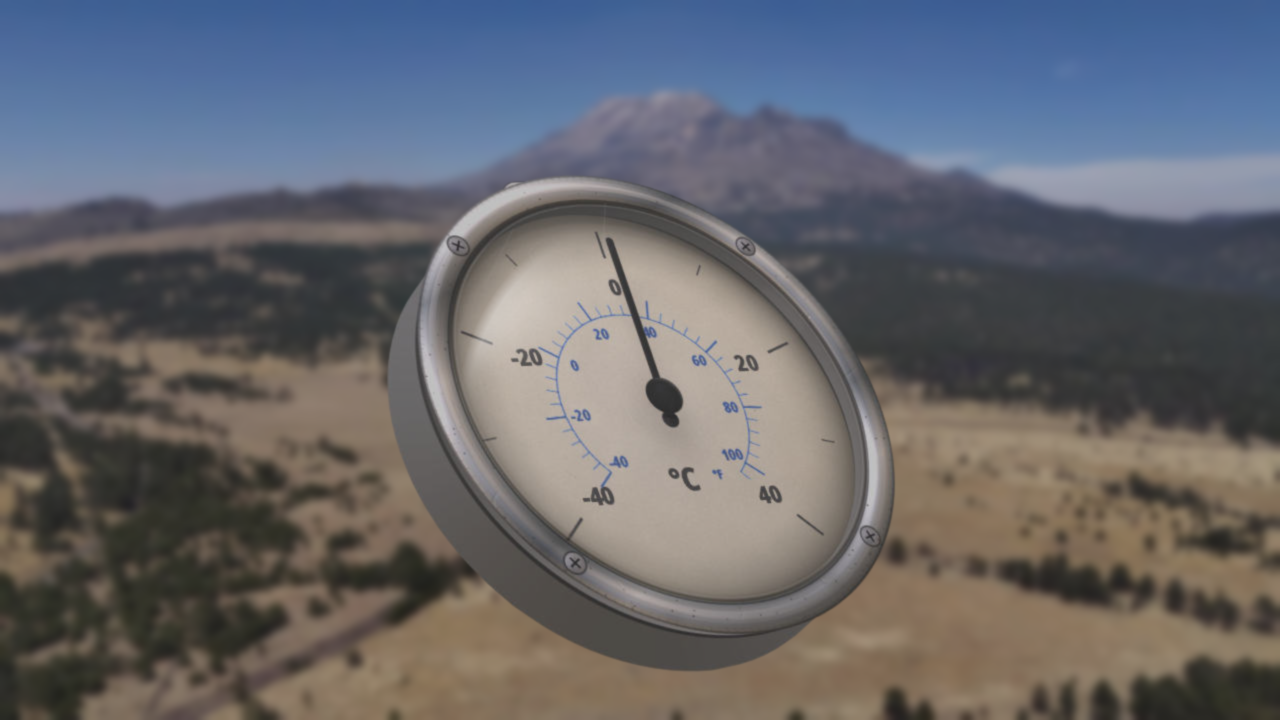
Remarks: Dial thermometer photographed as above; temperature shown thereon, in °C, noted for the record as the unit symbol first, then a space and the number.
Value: °C 0
